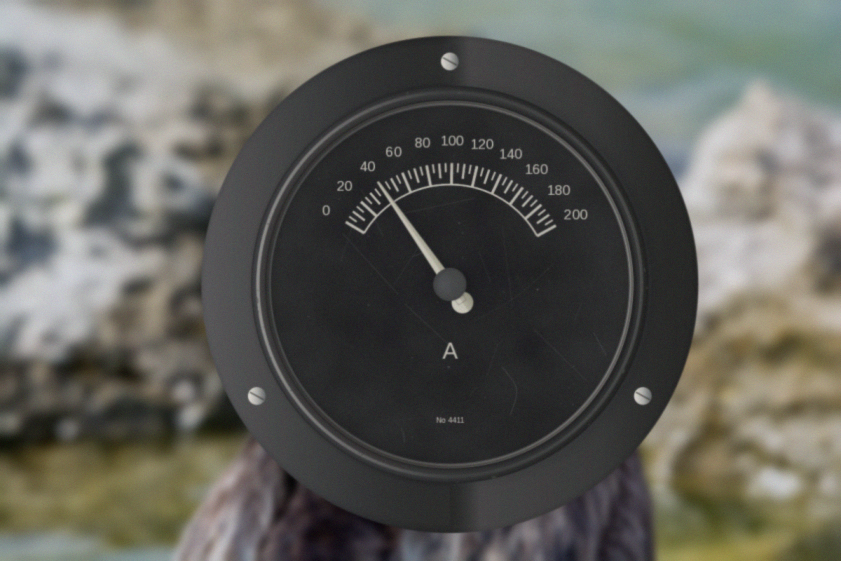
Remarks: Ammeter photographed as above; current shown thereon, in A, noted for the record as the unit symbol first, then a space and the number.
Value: A 40
